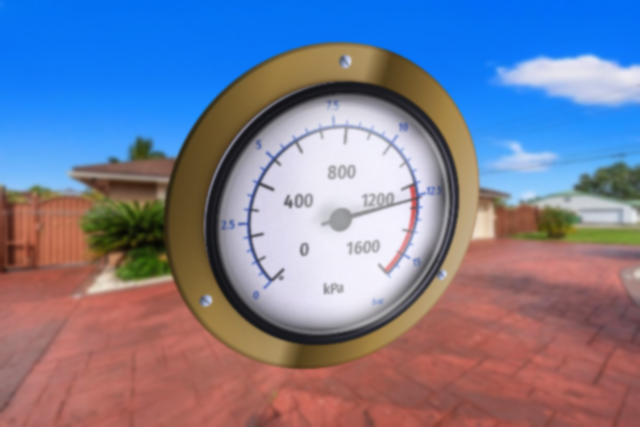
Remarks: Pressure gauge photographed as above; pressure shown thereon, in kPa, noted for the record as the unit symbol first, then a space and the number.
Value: kPa 1250
